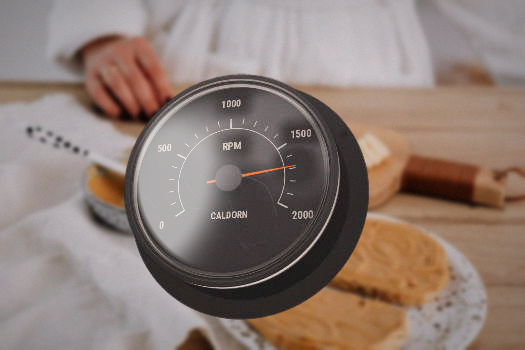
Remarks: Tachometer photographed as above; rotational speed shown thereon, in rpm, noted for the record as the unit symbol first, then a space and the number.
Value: rpm 1700
